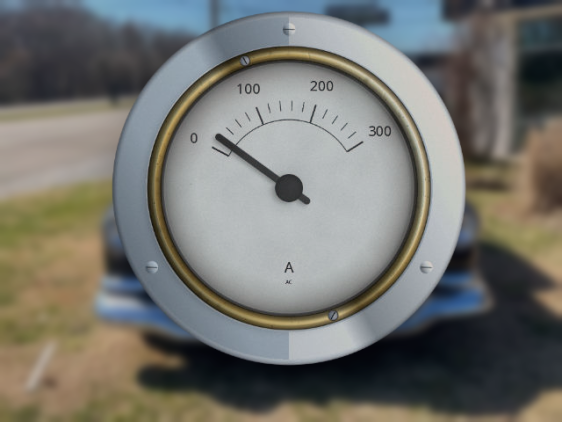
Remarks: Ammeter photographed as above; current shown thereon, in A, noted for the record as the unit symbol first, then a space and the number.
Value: A 20
